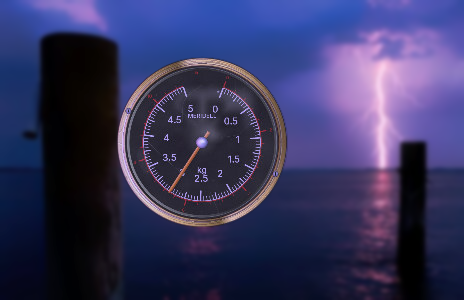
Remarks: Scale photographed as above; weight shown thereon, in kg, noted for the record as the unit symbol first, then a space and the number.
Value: kg 3
